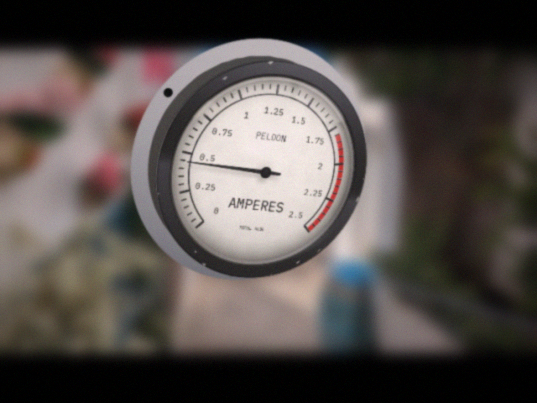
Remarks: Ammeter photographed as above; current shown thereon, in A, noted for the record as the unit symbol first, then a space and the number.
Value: A 0.45
